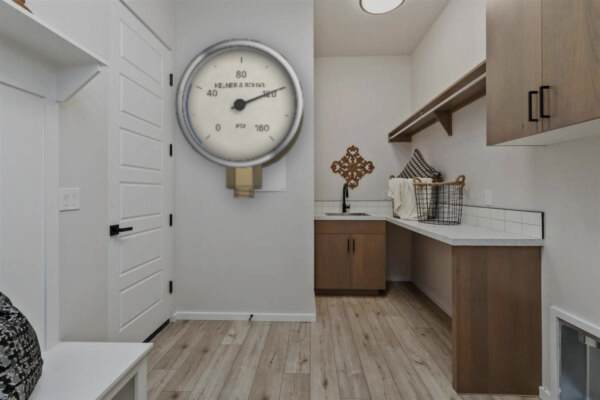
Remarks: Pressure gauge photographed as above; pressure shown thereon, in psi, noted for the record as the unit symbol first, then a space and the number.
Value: psi 120
